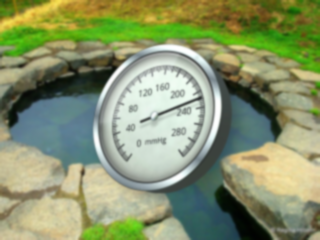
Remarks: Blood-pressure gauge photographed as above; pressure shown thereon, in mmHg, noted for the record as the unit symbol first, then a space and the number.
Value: mmHg 230
